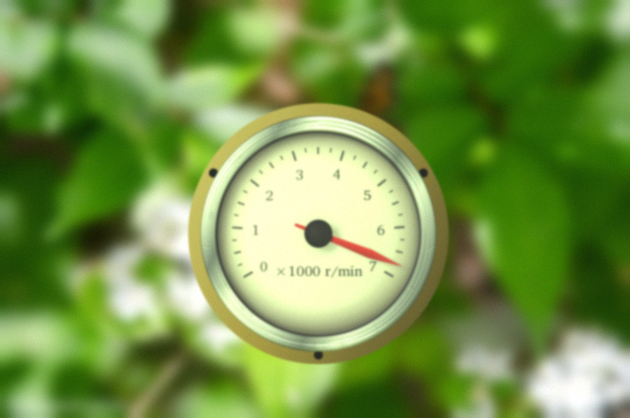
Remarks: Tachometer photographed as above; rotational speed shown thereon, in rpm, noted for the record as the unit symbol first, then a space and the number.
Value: rpm 6750
